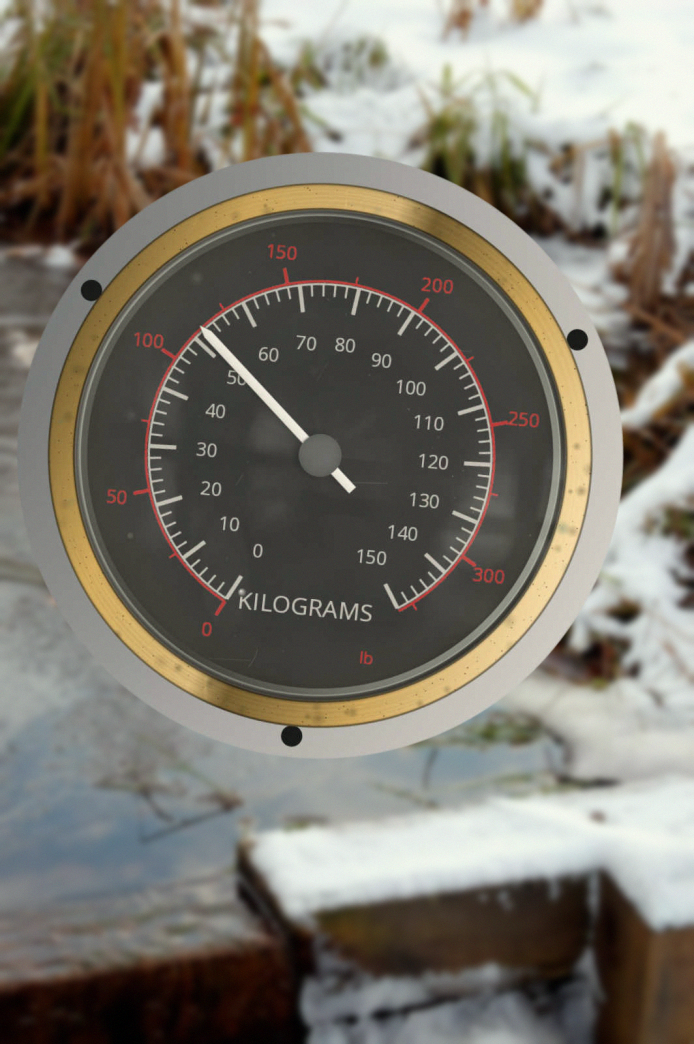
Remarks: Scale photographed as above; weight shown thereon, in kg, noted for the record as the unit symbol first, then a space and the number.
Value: kg 52
